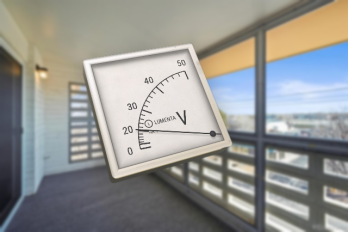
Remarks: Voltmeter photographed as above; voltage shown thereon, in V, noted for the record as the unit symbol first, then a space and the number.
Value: V 20
